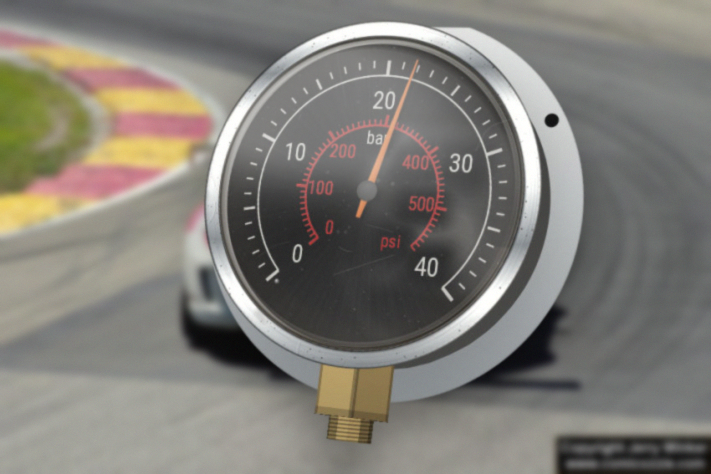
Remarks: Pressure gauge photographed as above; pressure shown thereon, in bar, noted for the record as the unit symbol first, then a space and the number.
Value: bar 22
